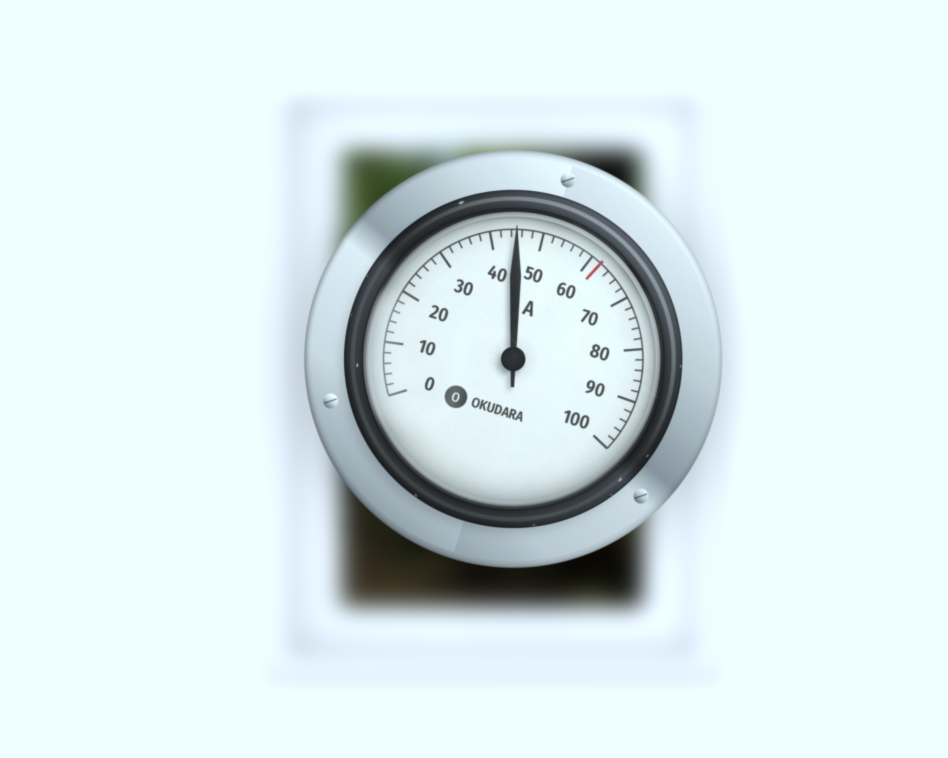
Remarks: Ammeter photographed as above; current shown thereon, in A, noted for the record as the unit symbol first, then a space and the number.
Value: A 45
